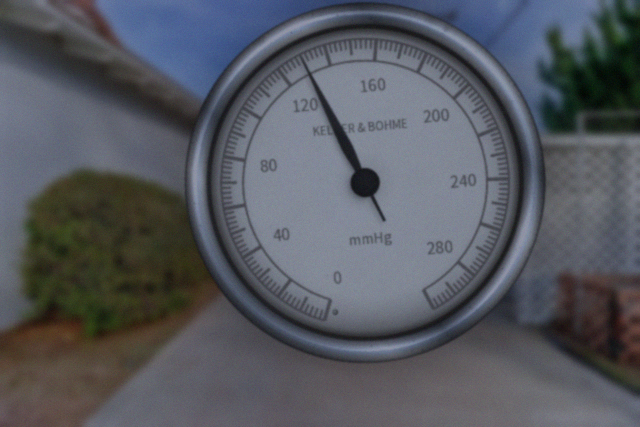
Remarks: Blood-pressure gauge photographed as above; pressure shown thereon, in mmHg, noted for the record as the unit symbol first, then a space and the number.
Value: mmHg 130
